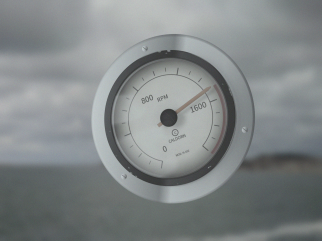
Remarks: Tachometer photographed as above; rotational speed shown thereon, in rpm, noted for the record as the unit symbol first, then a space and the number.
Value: rpm 1500
